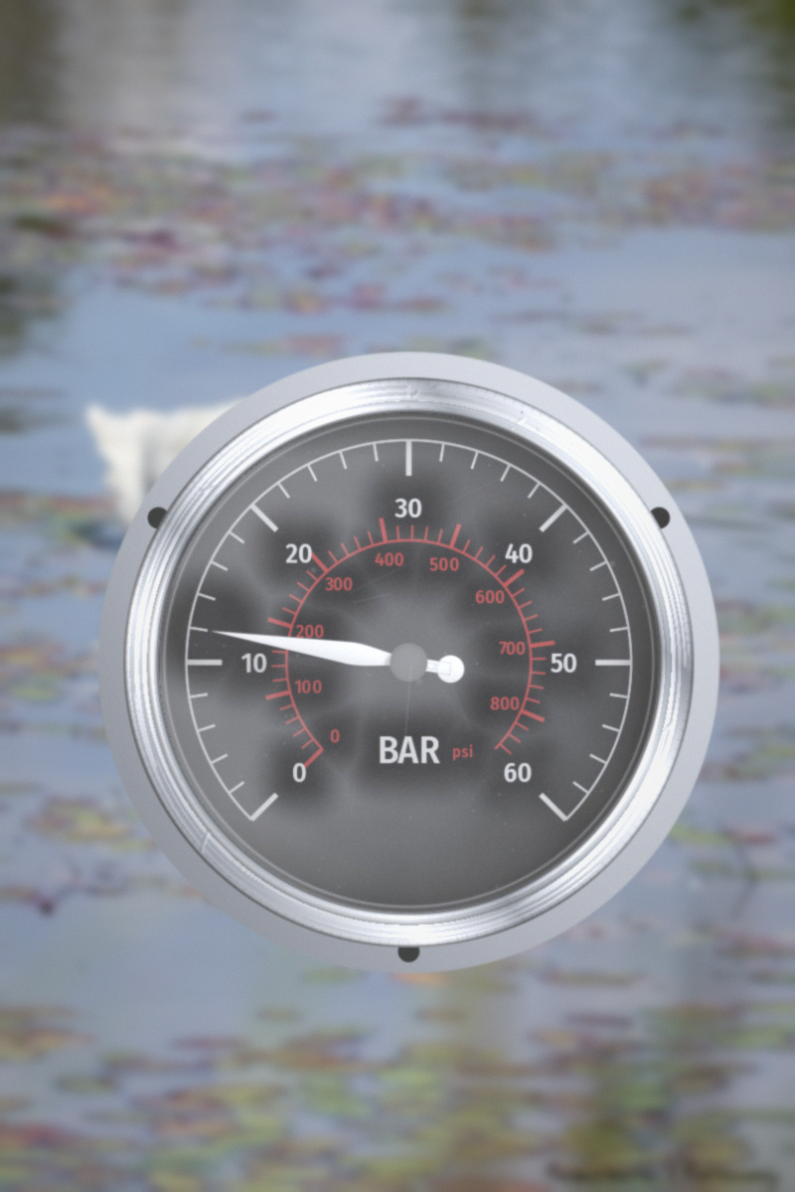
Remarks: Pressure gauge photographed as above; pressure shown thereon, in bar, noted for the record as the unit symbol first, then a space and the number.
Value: bar 12
